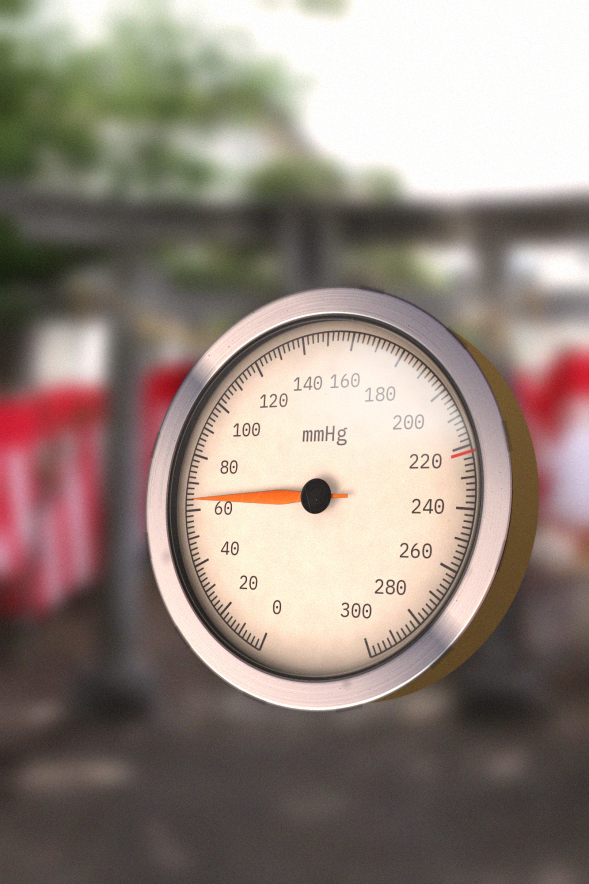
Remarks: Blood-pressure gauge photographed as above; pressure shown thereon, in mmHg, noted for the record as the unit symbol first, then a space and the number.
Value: mmHg 64
